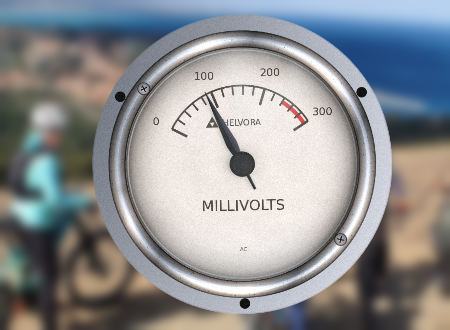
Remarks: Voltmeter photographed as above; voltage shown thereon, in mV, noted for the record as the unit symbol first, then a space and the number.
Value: mV 90
